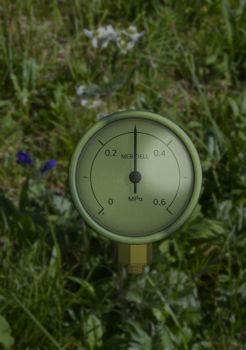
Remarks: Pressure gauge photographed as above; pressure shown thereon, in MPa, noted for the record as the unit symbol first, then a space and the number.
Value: MPa 0.3
